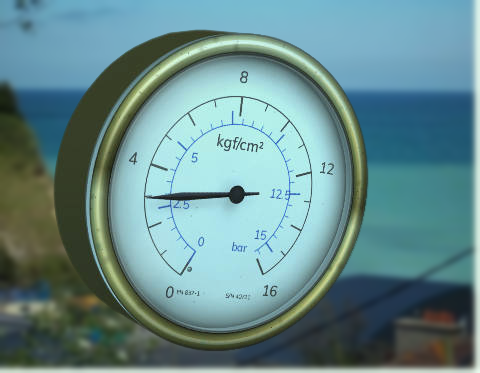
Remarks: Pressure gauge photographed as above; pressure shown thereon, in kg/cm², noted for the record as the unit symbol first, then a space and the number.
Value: kg/cm² 3
